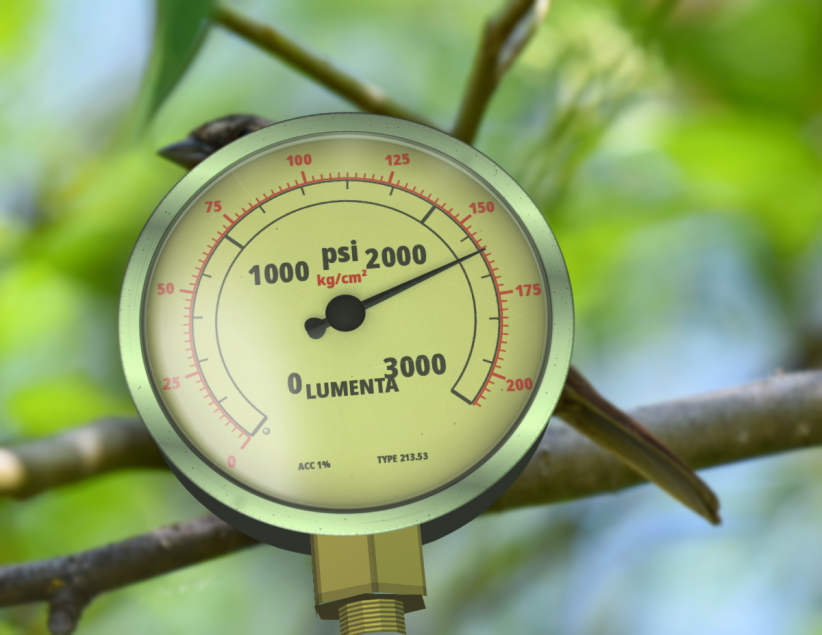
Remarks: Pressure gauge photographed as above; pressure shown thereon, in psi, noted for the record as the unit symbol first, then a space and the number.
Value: psi 2300
